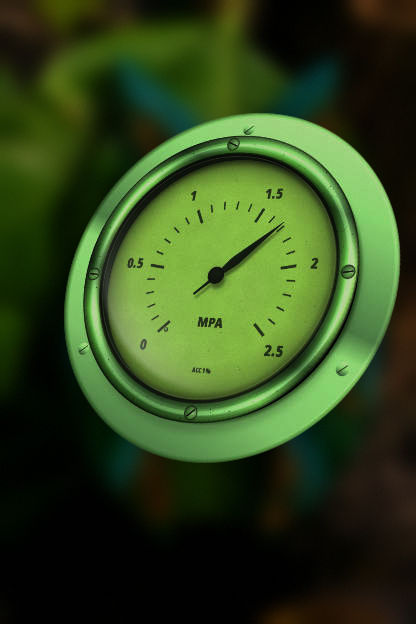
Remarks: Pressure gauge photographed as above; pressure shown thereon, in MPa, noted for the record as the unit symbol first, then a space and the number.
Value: MPa 1.7
